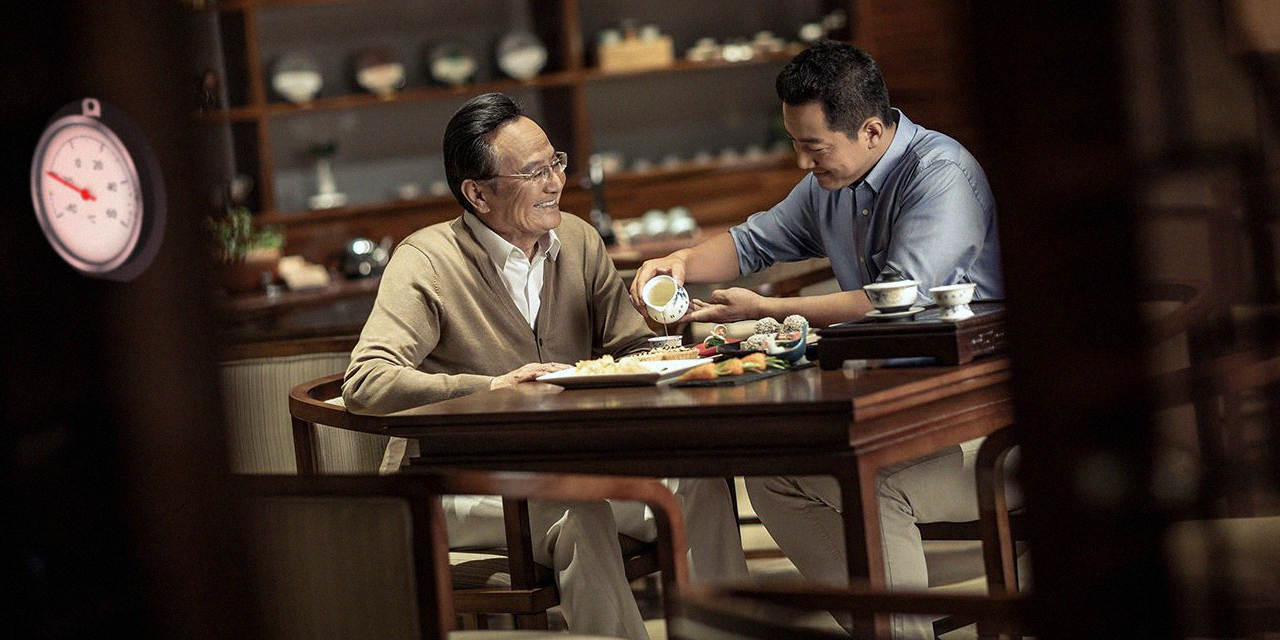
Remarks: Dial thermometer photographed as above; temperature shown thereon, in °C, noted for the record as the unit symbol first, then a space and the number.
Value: °C -20
